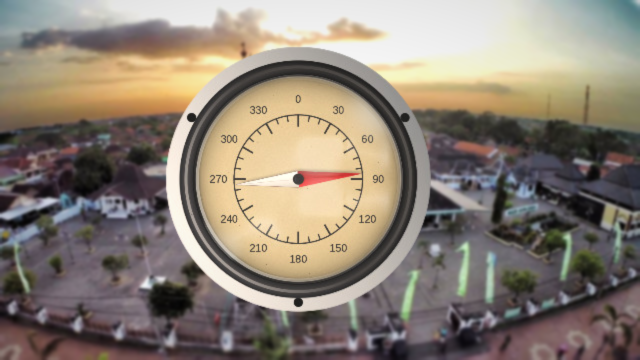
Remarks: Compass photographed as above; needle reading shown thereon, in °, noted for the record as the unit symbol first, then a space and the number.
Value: ° 85
